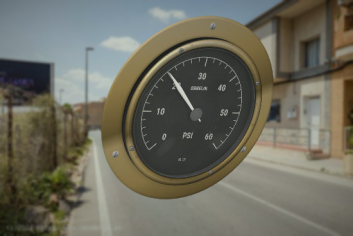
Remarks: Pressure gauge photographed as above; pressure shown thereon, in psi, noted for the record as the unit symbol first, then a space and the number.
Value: psi 20
